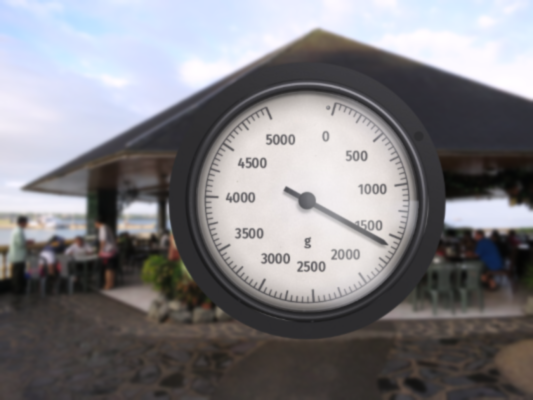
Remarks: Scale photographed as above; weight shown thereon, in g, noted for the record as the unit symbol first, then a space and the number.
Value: g 1600
